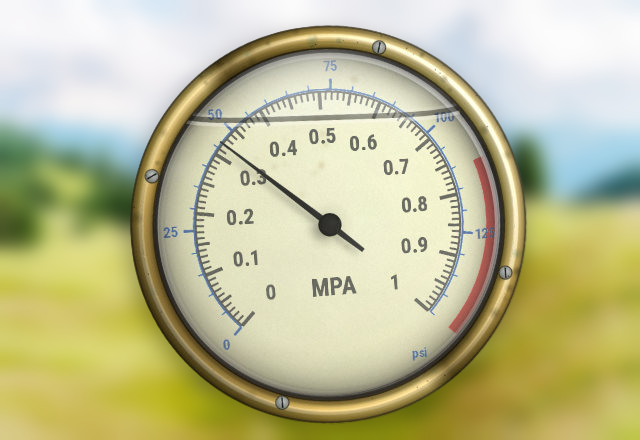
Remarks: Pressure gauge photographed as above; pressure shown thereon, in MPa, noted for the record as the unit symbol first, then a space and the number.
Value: MPa 0.32
